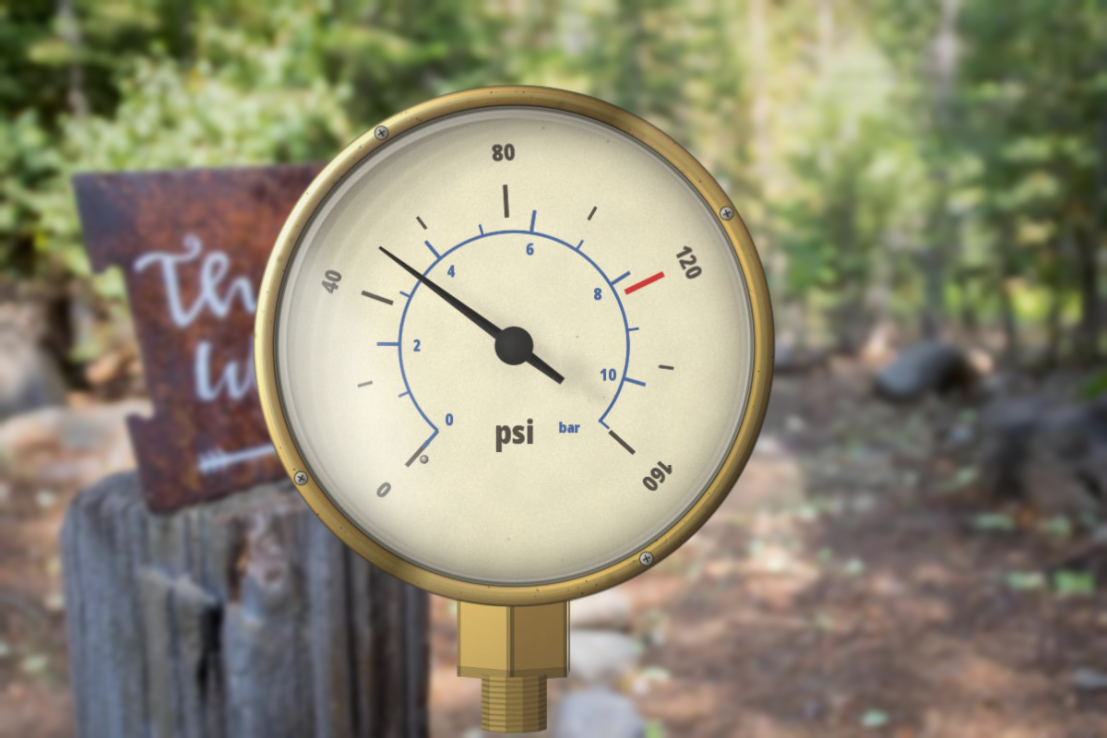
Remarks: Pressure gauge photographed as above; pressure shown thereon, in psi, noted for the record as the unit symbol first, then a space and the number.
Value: psi 50
